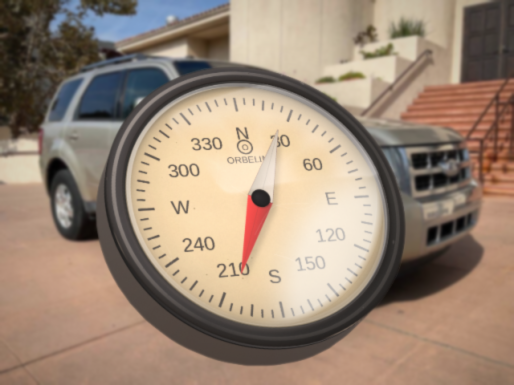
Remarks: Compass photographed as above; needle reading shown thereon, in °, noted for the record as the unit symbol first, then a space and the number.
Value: ° 205
